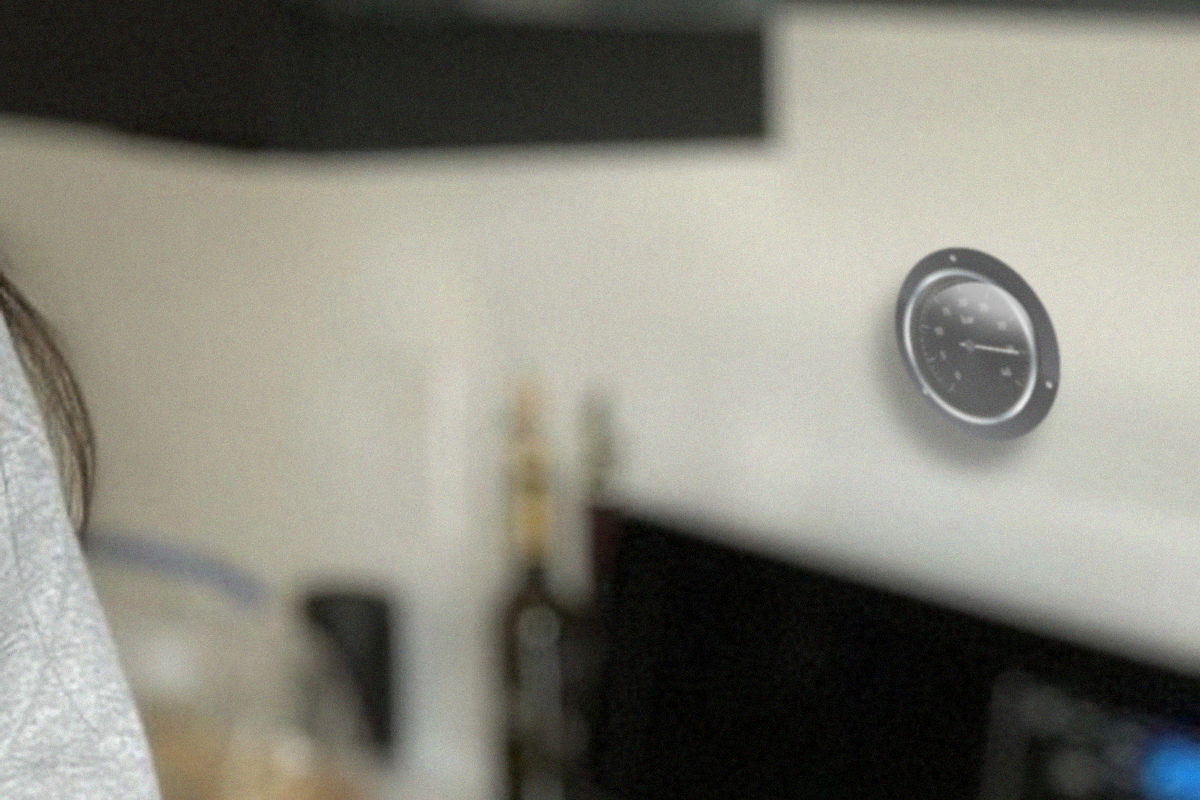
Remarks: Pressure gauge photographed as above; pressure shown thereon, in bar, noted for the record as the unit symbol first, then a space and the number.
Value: bar 35
